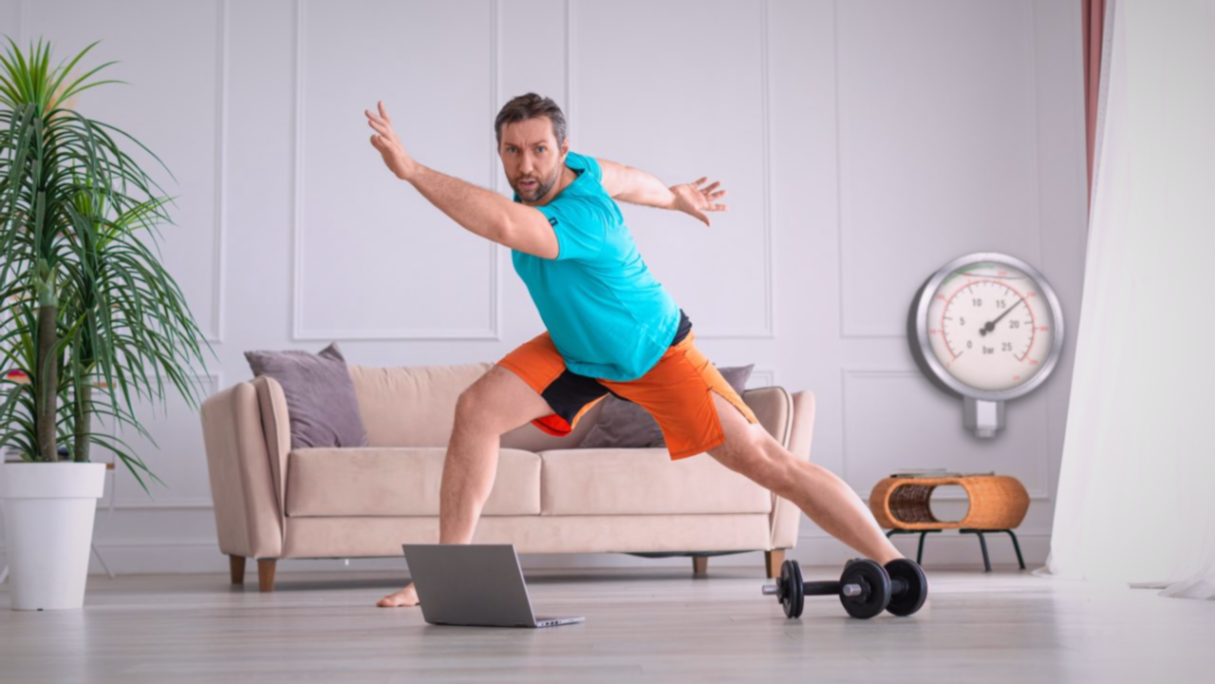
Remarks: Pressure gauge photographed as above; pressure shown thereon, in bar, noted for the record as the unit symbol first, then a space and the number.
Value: bar 17
